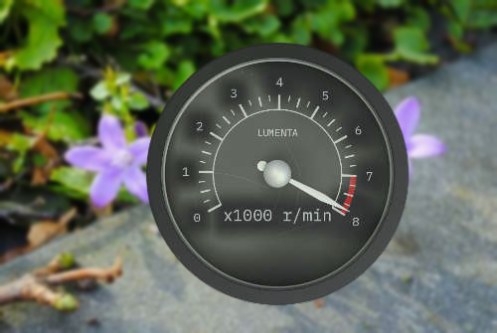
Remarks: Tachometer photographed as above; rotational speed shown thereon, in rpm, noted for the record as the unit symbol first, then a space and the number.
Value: rpm 7875
